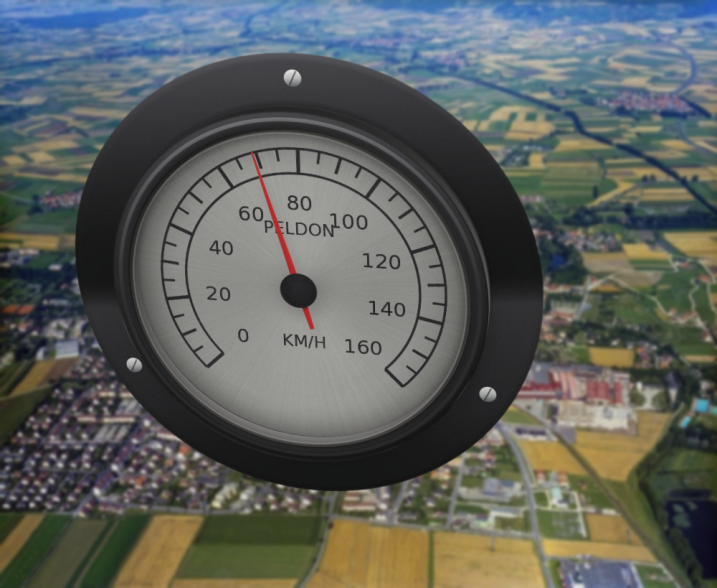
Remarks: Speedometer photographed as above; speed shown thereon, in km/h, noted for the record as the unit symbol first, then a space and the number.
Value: km/h 70
